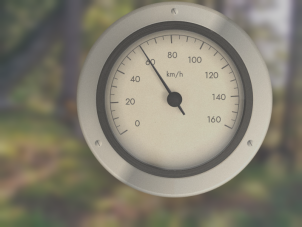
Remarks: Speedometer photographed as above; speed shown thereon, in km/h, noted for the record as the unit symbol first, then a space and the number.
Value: km/h 60
